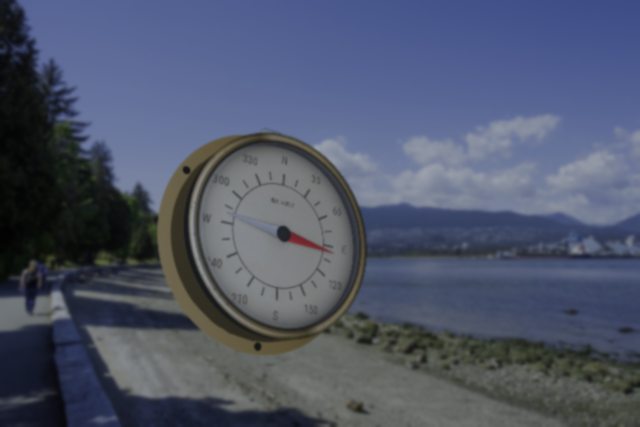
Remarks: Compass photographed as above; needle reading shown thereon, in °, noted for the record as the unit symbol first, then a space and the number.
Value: ° 97.5
